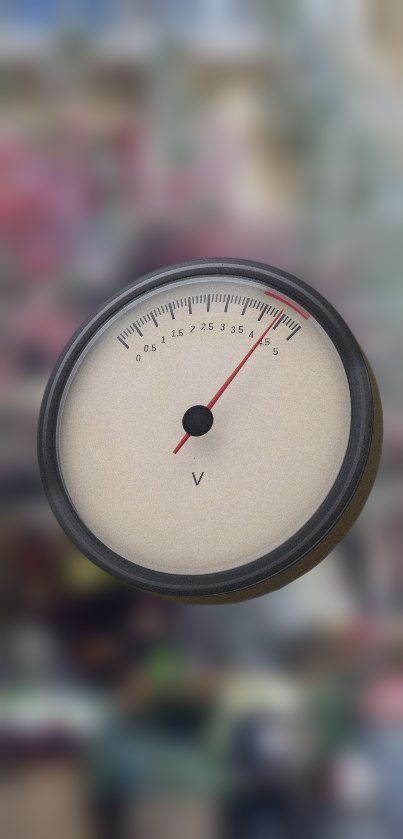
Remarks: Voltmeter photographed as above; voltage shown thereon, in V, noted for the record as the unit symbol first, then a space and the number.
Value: V 4.5
